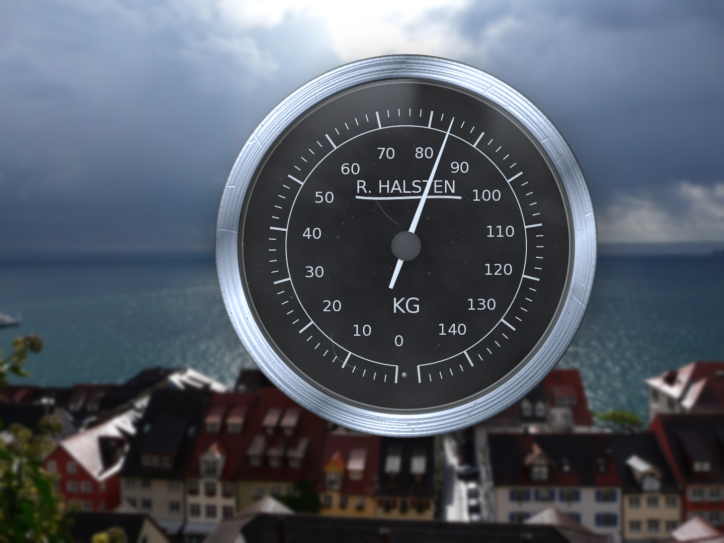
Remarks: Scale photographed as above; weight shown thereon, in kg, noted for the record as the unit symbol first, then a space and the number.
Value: kg 84
